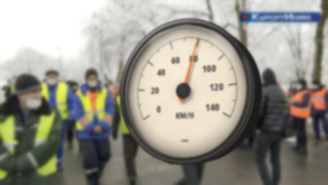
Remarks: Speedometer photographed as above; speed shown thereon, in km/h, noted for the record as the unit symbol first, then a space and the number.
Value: km/h 80
